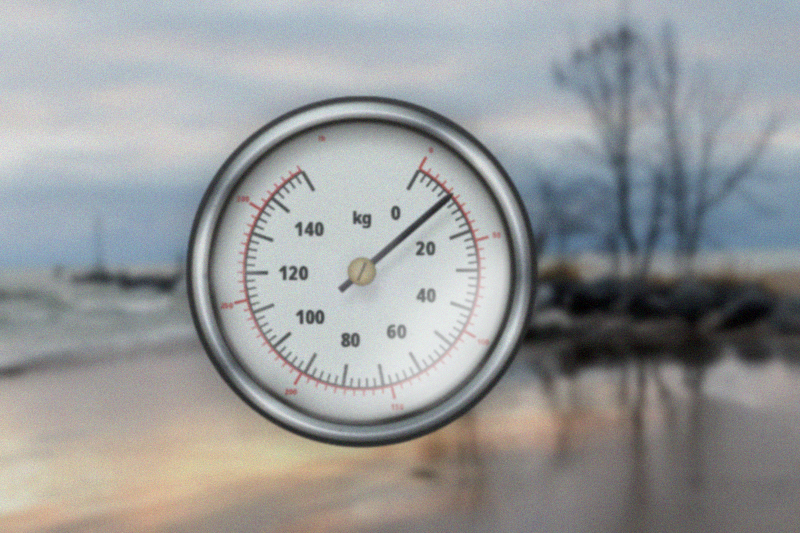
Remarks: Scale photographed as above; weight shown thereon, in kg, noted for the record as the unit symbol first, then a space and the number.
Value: kg 10
